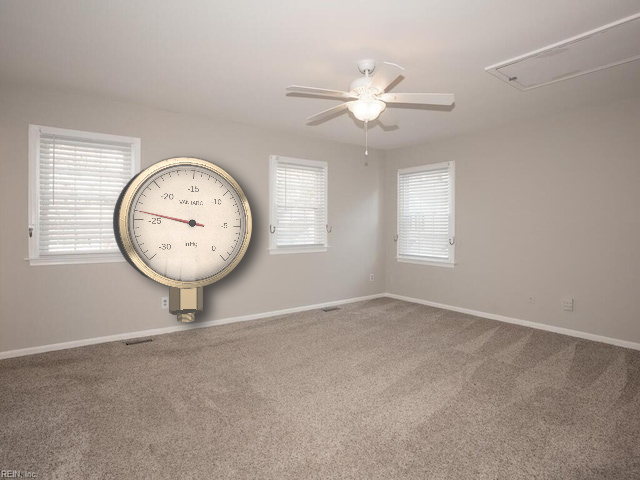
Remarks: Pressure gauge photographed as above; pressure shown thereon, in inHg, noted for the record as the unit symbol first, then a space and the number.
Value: inHg -24
